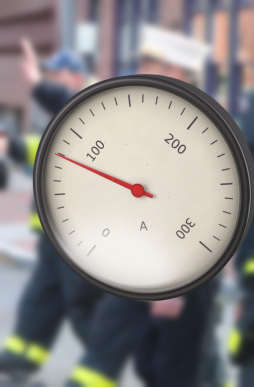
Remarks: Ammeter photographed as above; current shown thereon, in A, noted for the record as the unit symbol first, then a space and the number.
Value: A 80
